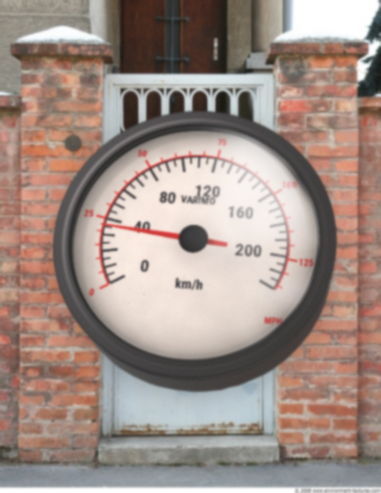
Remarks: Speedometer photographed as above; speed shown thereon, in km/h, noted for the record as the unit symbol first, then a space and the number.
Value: km/h 35
